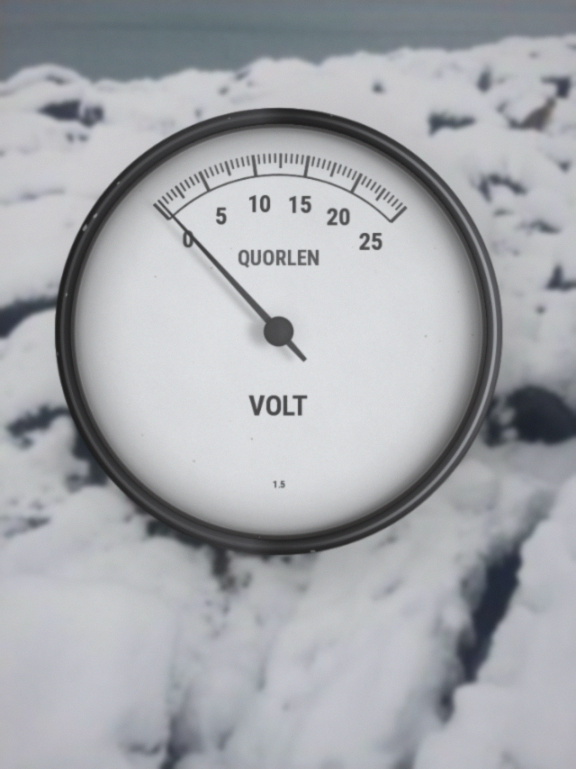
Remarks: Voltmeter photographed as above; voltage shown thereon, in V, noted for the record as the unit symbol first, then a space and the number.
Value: V 0.5
